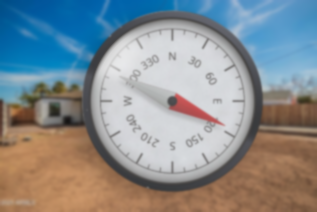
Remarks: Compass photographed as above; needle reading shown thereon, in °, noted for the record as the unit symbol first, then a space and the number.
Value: ° 115
